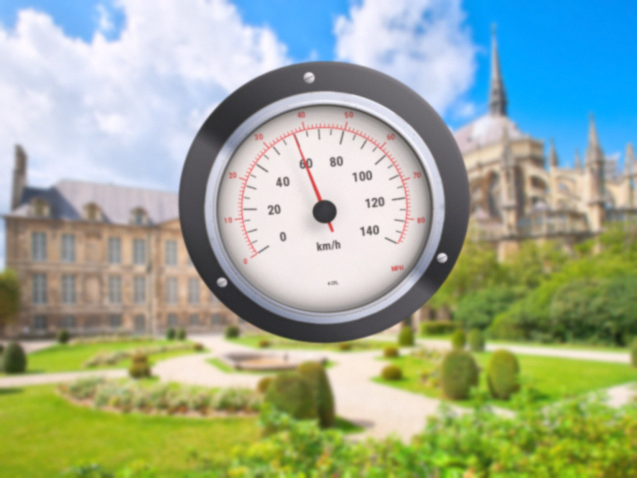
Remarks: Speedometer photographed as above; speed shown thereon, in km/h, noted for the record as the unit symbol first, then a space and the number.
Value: km/h 60
